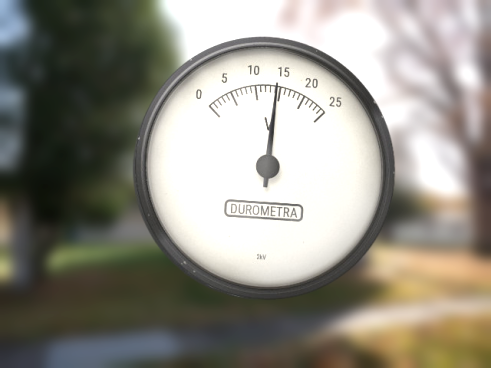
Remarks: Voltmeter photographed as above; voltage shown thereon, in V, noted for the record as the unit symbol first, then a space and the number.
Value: V 14
